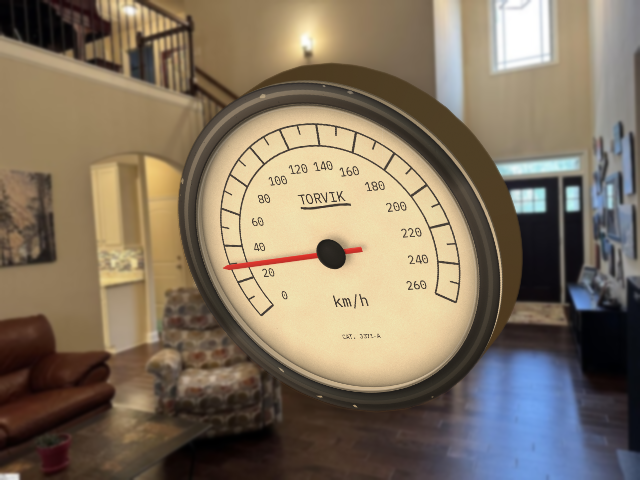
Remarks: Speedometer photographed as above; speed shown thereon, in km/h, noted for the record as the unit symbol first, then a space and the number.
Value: km/h 30
